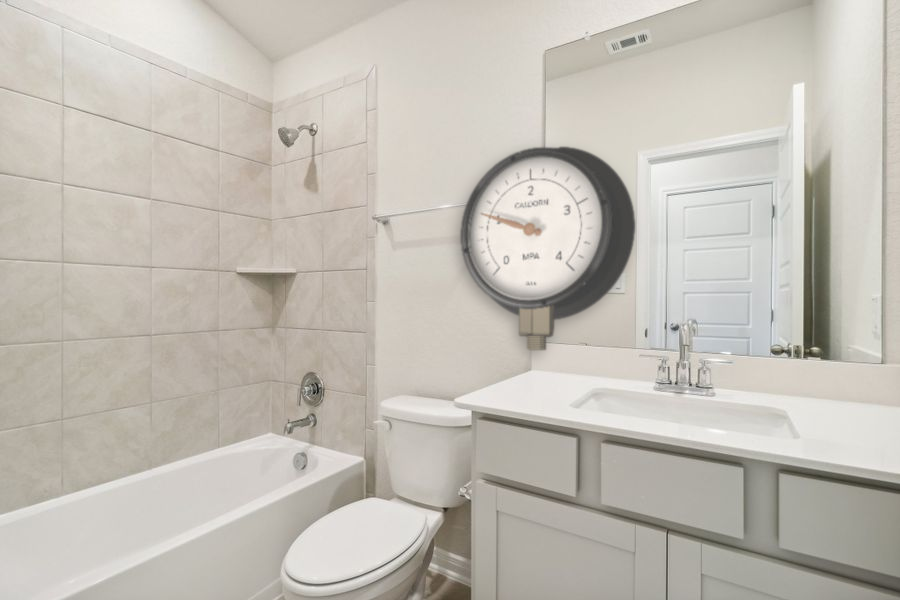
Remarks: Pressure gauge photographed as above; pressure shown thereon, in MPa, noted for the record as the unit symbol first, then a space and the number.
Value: MPa 1
